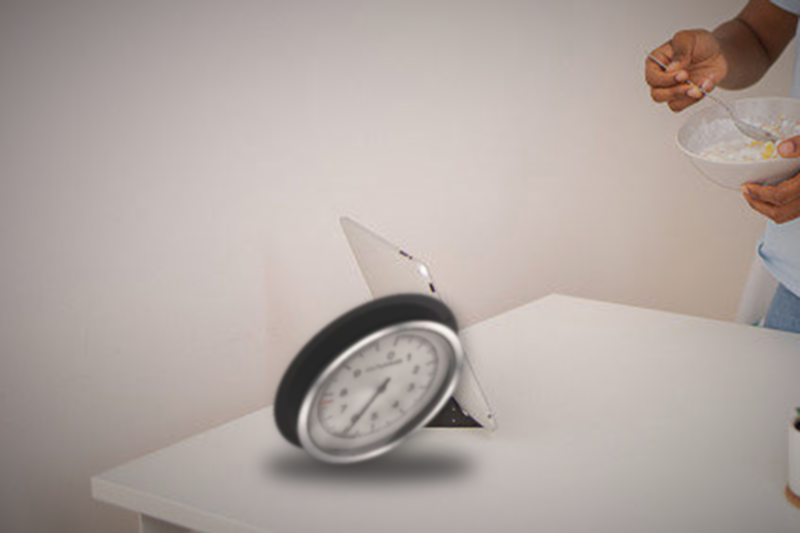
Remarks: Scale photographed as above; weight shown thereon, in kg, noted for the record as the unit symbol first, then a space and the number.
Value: kg 6
